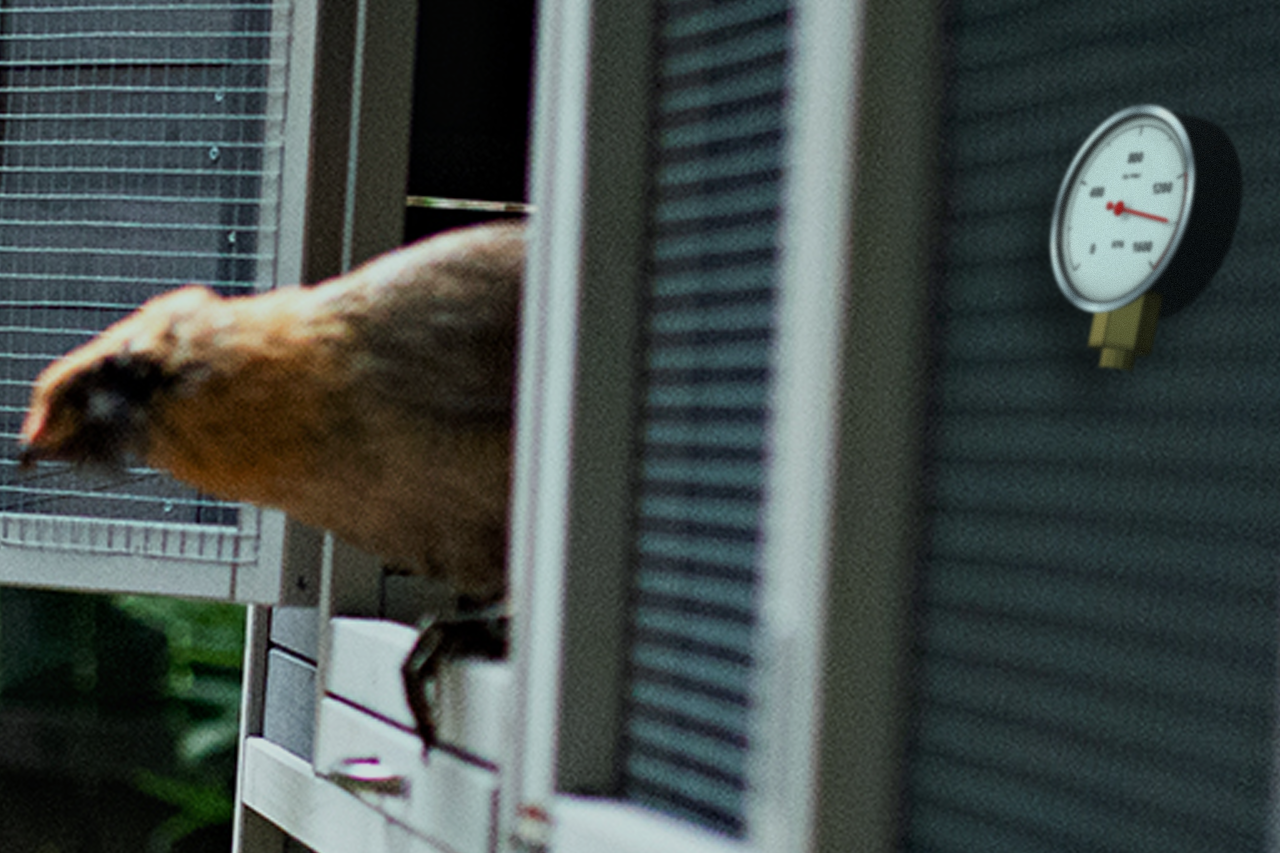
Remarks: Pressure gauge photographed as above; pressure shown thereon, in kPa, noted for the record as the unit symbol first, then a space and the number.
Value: kPa 1400
